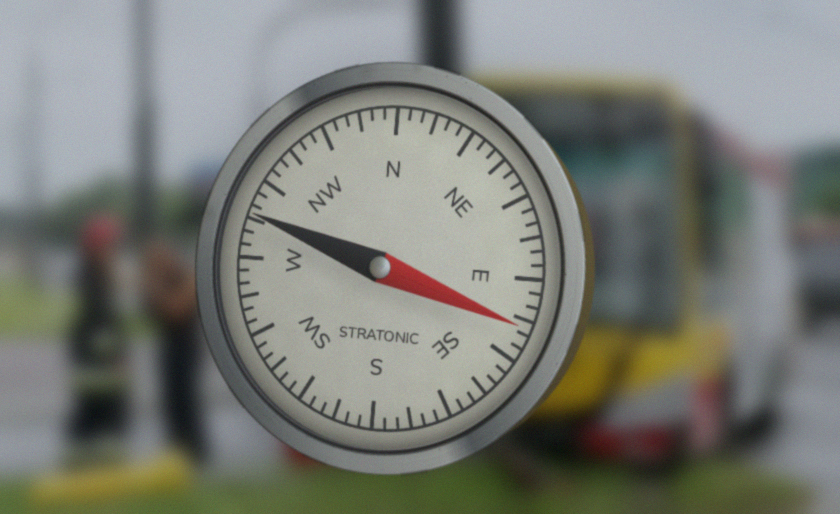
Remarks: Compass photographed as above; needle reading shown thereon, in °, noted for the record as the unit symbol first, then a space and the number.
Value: ° 107.5
